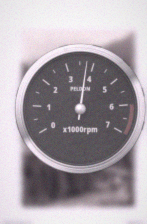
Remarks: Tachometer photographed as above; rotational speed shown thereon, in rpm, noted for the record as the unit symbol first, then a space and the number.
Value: rpm 3750
